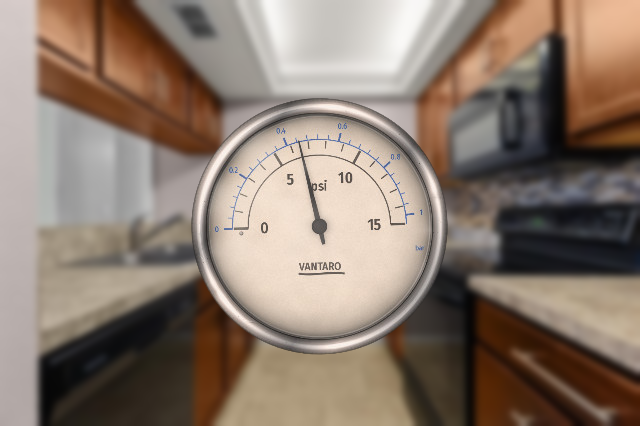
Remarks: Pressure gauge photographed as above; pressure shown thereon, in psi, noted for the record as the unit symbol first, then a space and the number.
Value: psi 6.5
